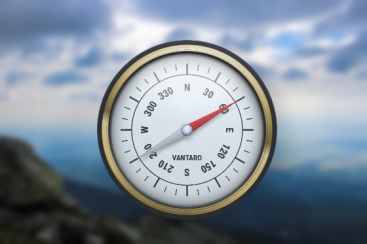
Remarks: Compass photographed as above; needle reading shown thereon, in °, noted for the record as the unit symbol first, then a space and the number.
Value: ° 60
